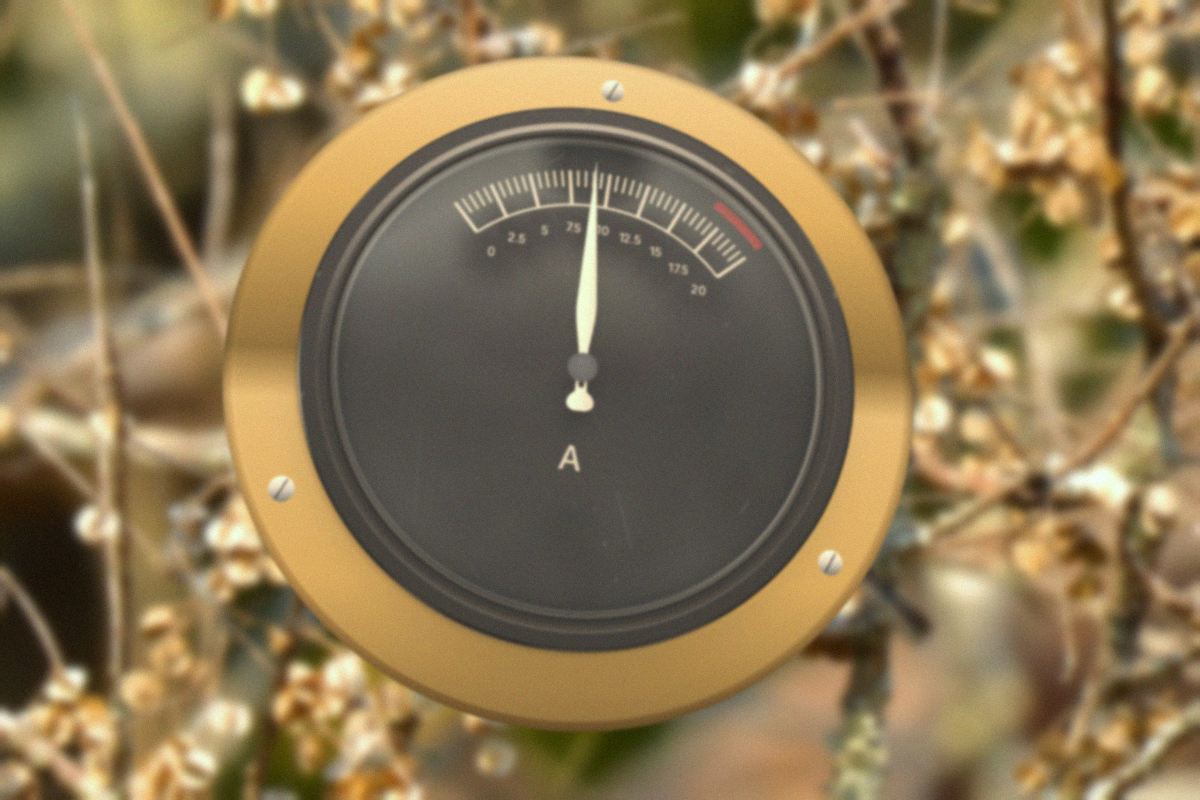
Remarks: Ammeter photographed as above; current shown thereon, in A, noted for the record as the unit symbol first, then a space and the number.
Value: A 9
